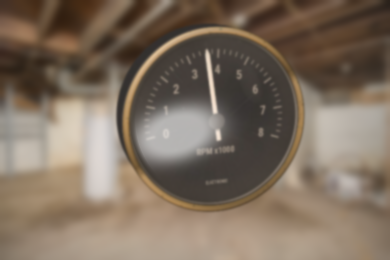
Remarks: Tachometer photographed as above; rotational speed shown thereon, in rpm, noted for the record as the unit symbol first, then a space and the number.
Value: rpm 3600
